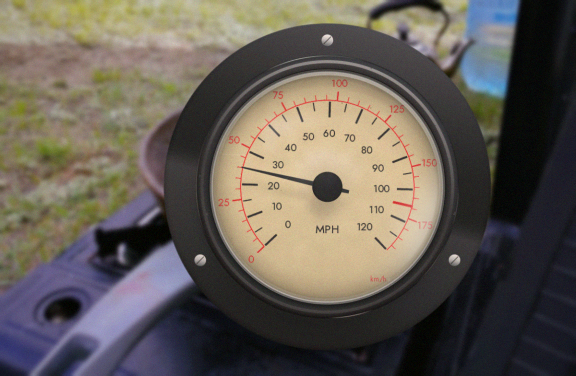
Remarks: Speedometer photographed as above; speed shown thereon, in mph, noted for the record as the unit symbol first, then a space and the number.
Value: mph 25
